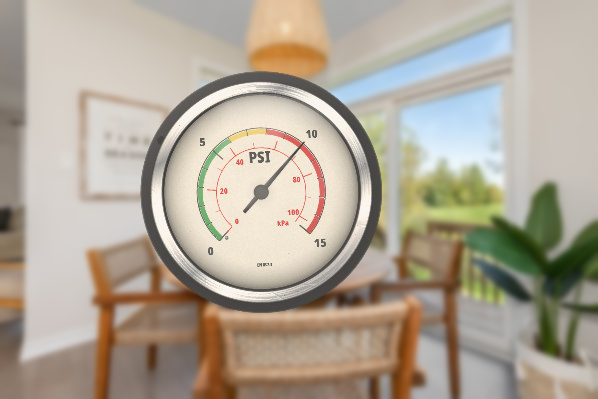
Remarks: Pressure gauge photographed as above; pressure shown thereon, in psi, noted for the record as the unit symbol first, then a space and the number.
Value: psi 10
